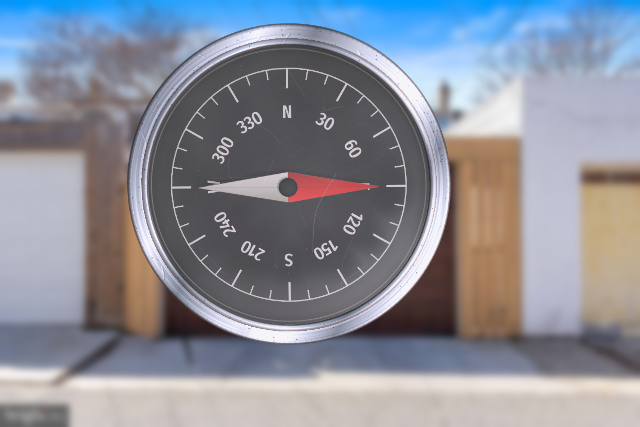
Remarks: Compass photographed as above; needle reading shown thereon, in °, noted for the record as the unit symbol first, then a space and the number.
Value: ° 90
